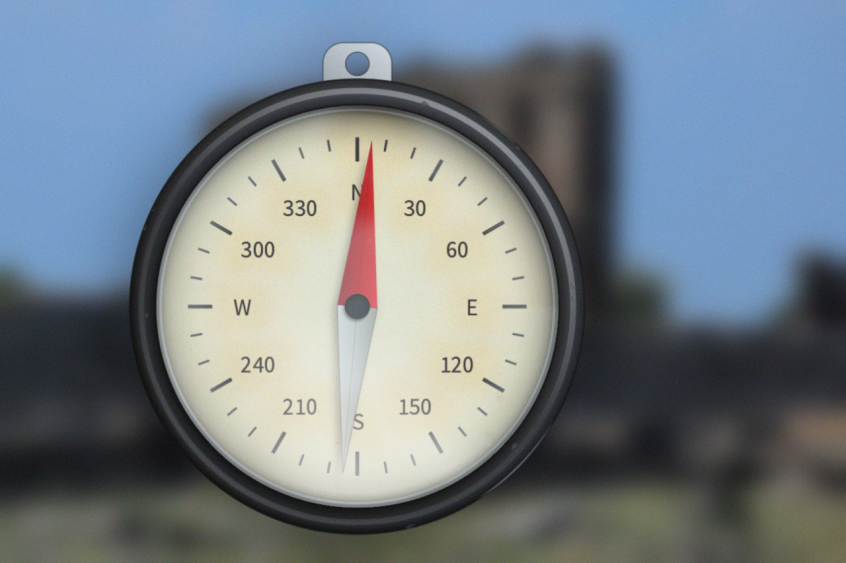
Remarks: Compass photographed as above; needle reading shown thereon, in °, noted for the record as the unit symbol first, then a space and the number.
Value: ° 5
